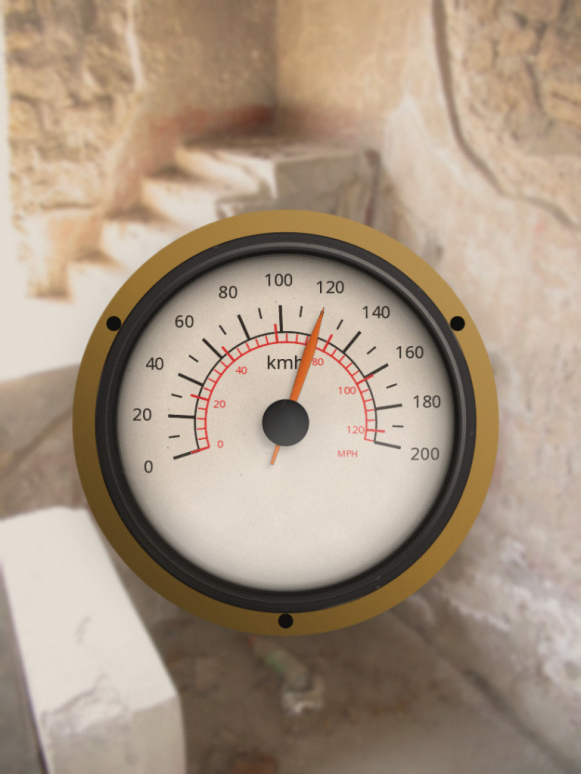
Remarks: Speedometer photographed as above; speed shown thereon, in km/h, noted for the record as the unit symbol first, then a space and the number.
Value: km/h 120
